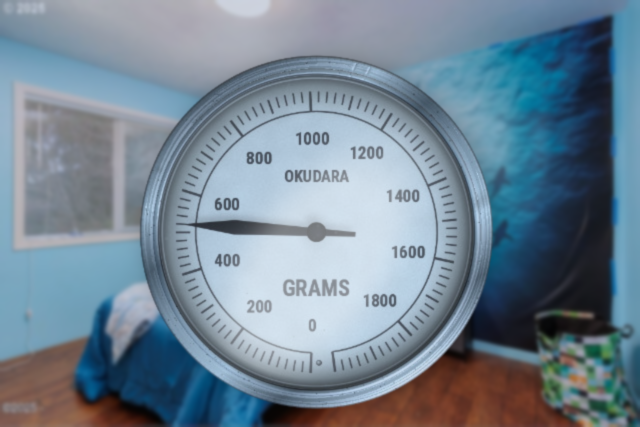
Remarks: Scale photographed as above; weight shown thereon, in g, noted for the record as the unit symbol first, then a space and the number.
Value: g 520
